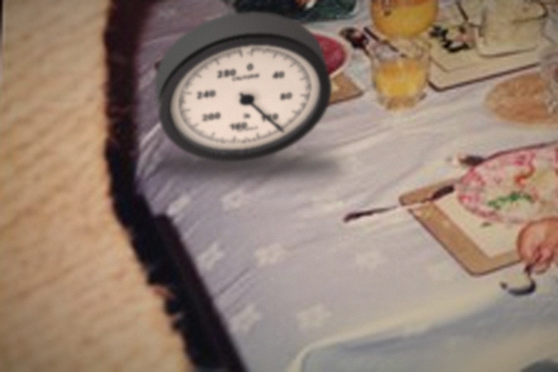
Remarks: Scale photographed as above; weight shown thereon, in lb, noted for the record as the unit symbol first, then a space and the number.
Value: lb 120
